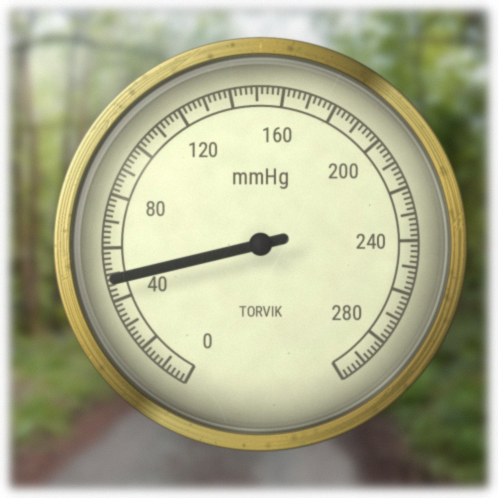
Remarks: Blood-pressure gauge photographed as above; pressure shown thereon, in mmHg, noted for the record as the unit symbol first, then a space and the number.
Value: mmHg 48
